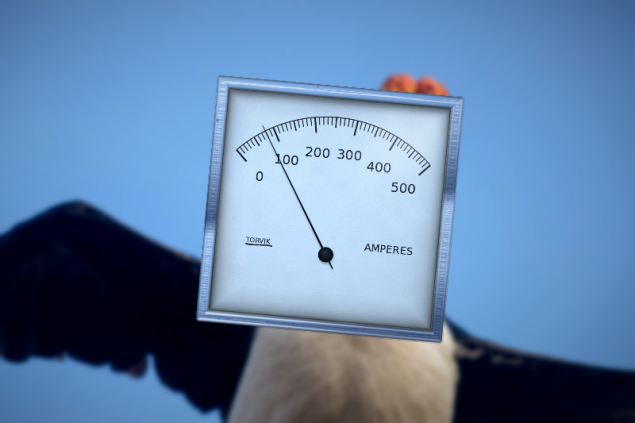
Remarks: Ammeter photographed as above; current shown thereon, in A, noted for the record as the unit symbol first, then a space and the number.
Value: A 80
